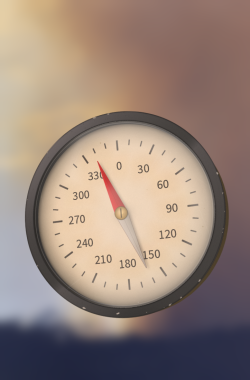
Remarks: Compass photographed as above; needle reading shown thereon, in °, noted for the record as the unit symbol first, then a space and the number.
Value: ° 340
